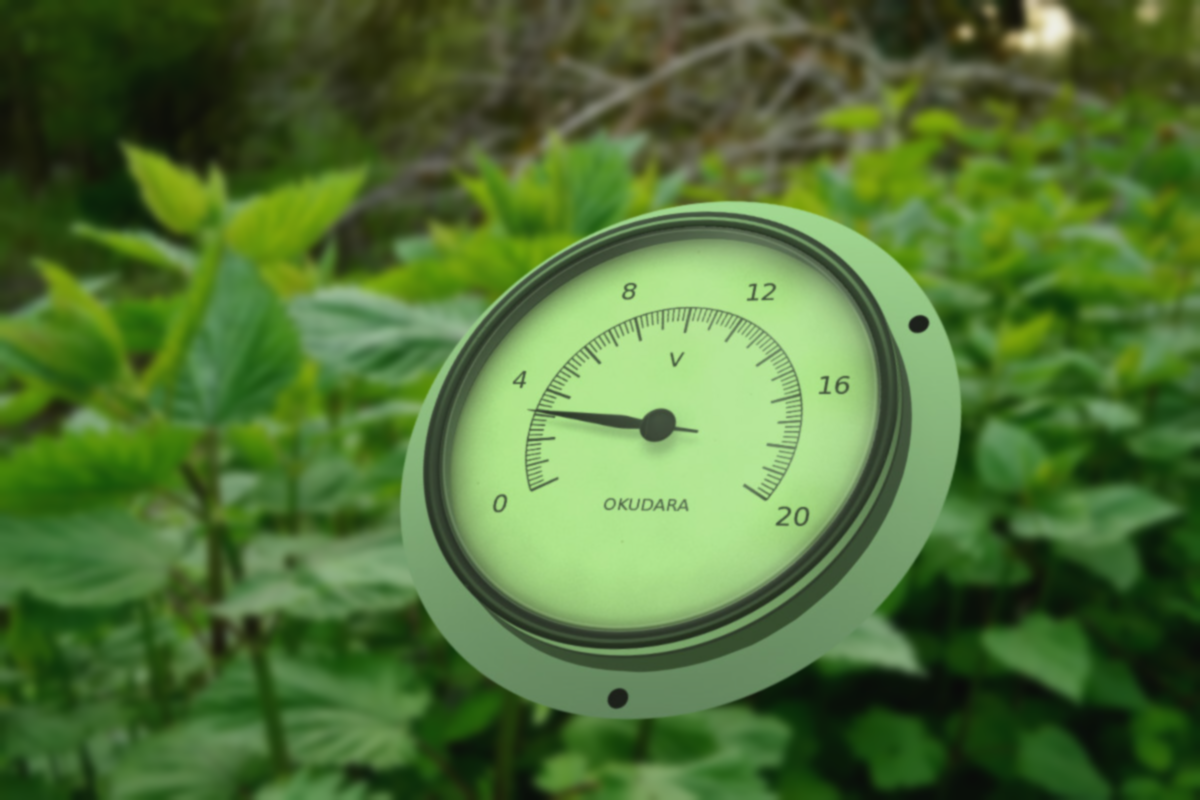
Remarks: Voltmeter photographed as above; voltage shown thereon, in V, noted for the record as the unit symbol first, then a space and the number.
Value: V 3
